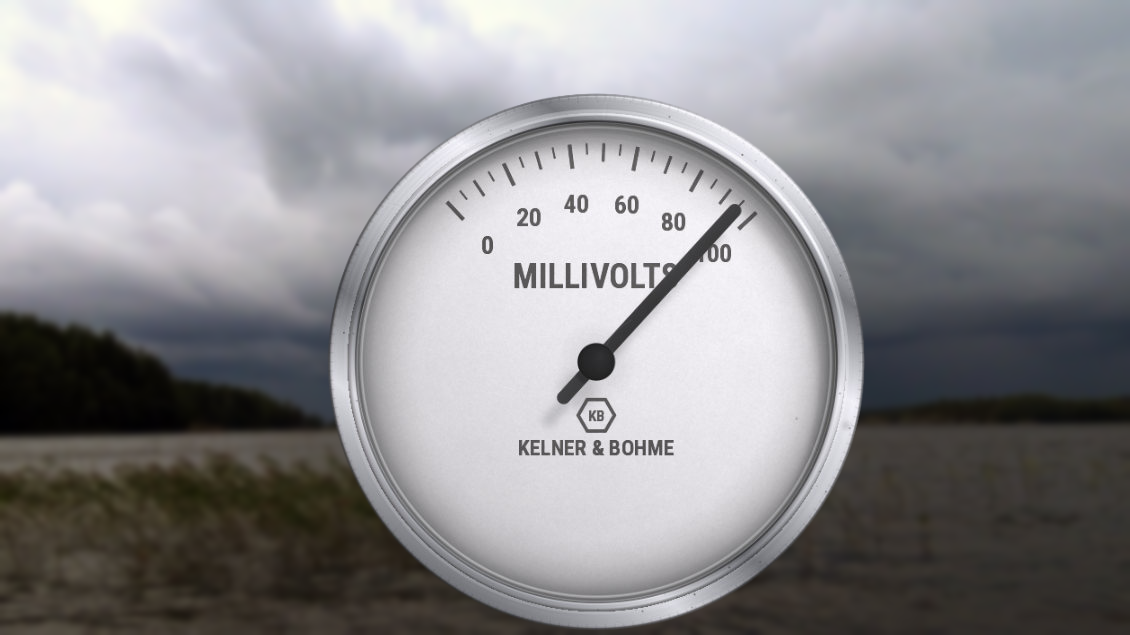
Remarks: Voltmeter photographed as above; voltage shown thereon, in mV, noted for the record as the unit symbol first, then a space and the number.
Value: mV 95
